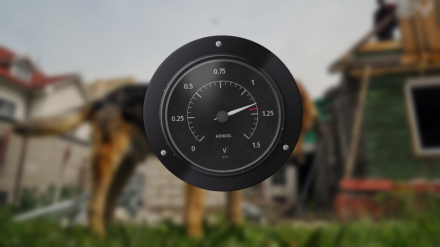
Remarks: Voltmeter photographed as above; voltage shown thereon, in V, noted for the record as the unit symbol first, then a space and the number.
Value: V 1.15
